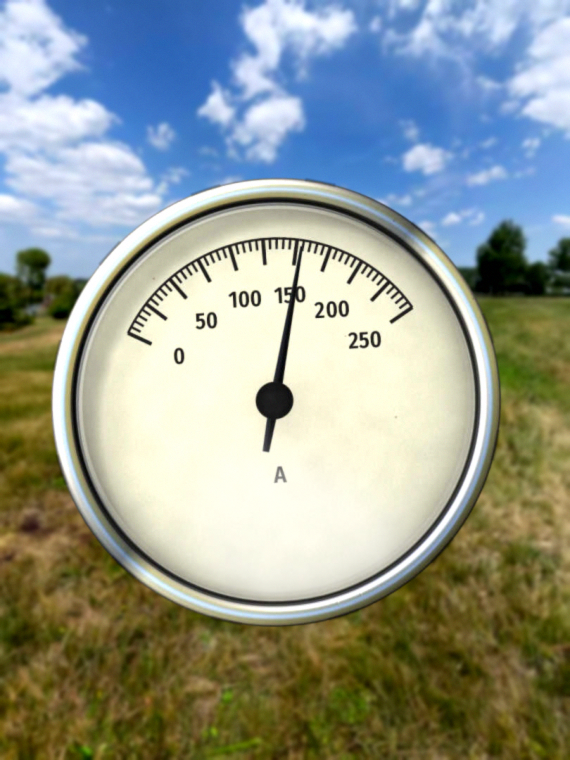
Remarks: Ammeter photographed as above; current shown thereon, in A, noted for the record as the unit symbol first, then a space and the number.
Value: A 155
